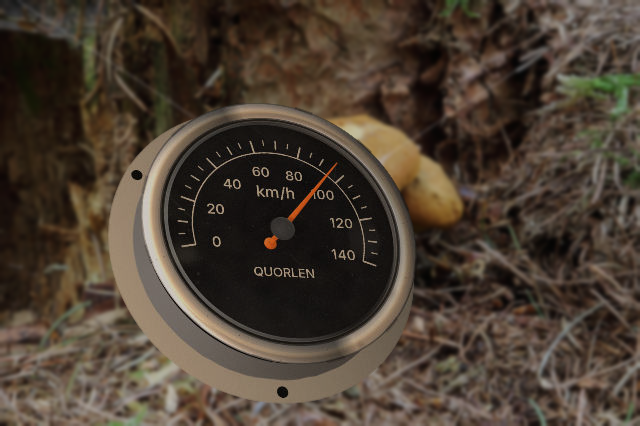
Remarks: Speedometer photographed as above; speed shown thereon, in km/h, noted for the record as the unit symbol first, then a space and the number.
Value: km/h 95
